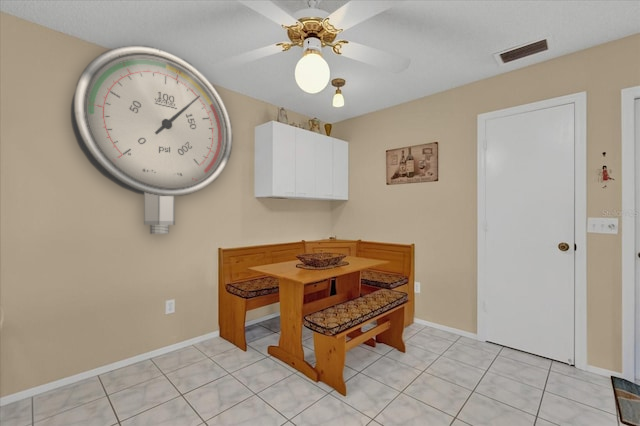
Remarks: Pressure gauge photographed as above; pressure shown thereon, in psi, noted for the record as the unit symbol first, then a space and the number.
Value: psi 130
